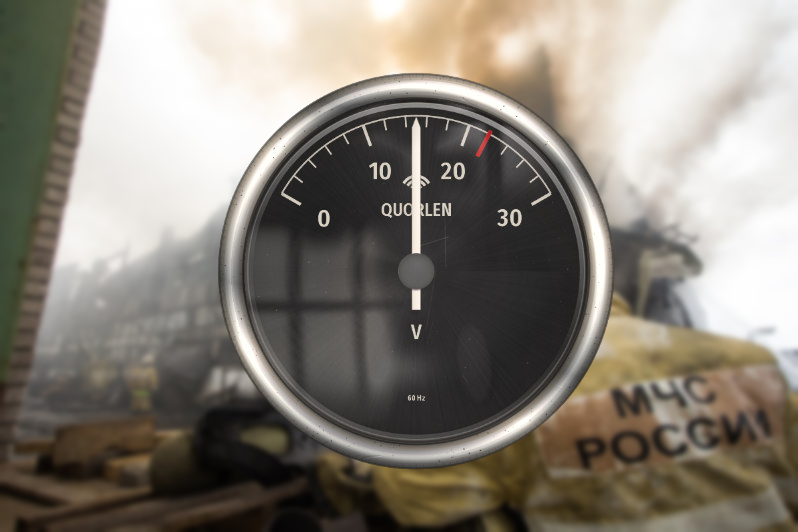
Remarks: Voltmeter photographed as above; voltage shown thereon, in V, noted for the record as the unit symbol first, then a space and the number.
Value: V 15
